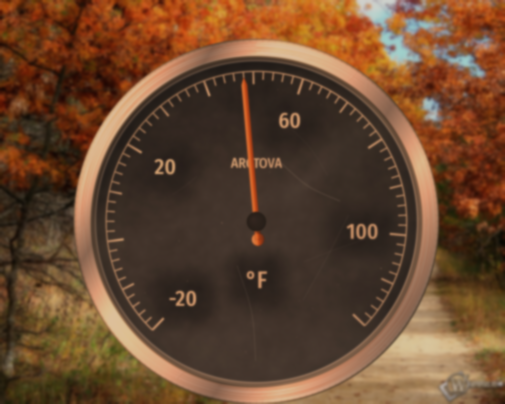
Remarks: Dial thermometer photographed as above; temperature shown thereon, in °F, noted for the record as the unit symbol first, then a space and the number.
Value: °F 48
